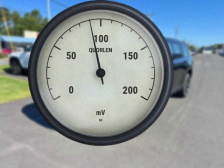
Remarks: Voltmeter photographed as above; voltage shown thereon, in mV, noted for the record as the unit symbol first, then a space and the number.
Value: mV 90
